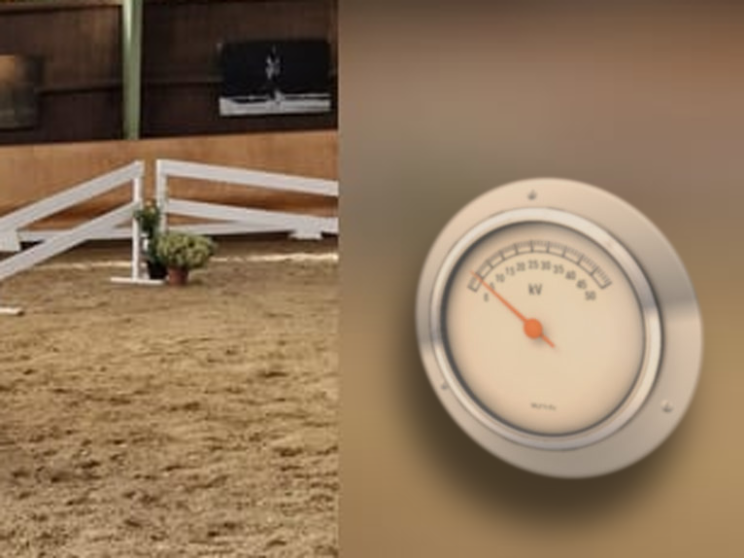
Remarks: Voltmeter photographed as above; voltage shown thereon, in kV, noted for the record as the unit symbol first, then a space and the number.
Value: kV 5
